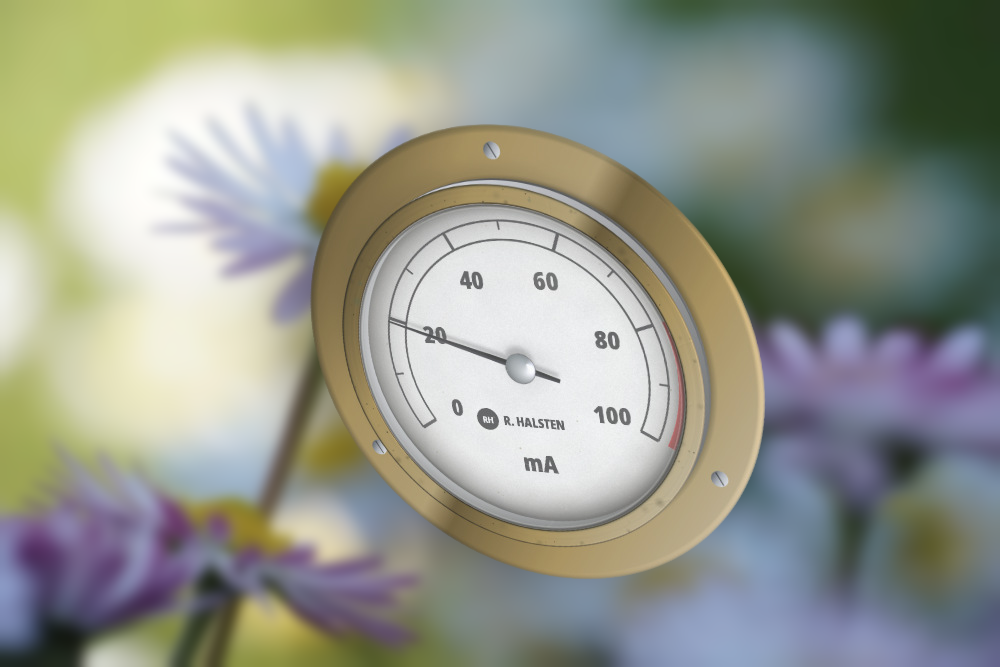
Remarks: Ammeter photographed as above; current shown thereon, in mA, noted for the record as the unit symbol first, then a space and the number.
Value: mA 20
